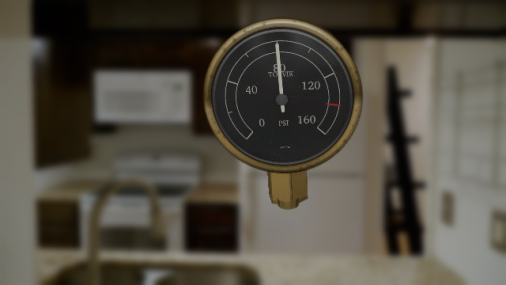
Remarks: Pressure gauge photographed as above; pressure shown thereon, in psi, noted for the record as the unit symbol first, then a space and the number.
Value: psi 80
